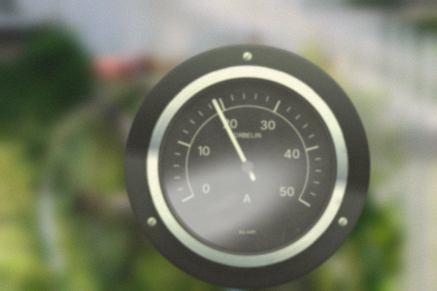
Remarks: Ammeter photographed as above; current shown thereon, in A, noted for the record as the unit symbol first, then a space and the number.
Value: A 19
